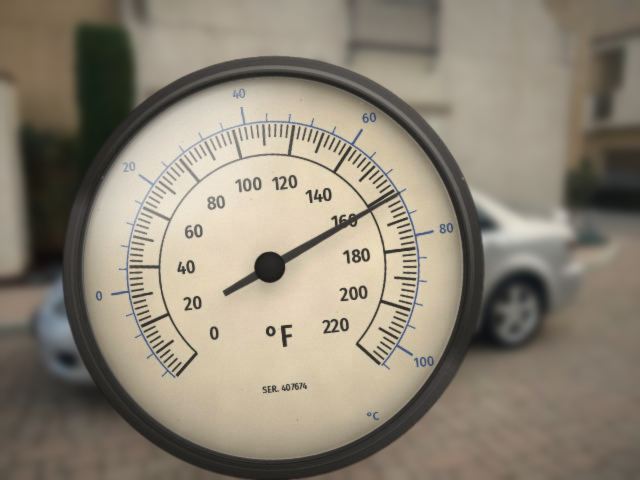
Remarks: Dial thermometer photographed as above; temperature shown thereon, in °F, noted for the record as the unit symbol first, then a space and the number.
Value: °F 162
